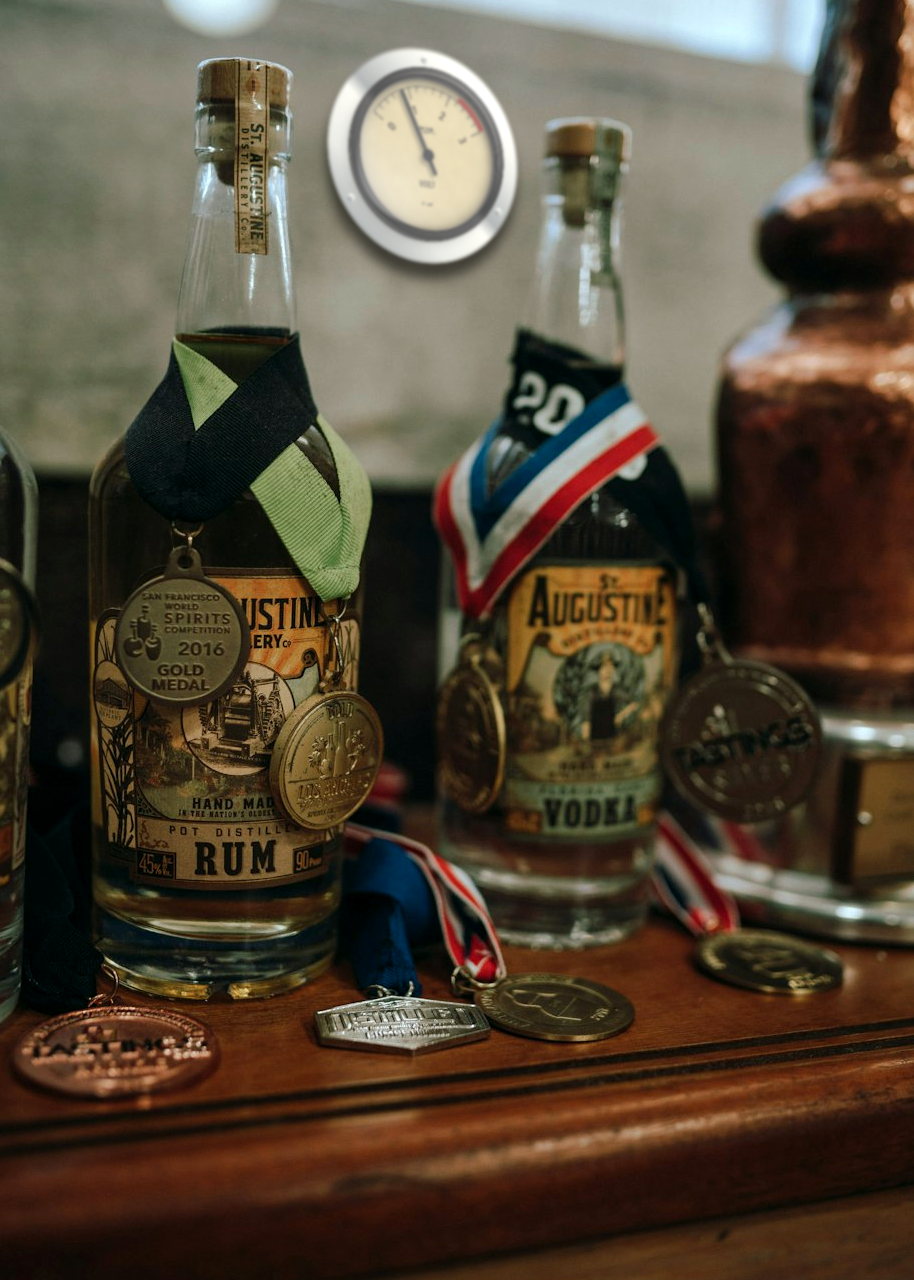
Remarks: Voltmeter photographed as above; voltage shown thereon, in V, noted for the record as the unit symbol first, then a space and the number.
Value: V 0.8
